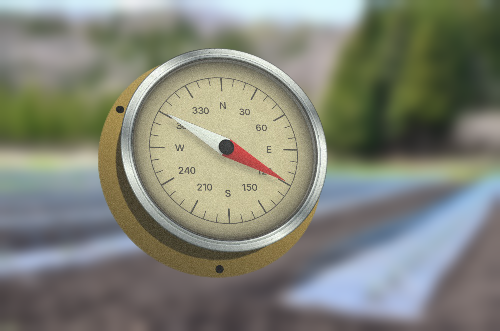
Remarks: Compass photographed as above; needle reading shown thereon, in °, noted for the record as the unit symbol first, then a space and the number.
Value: ° 120
